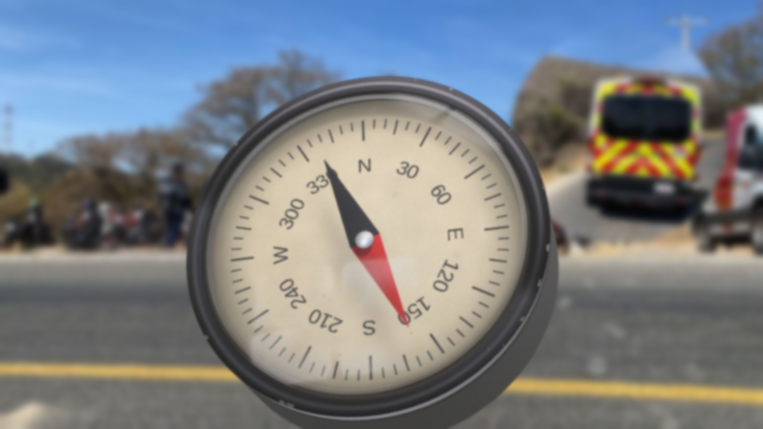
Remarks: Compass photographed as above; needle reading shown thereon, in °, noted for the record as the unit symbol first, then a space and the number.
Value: ° 157.5
